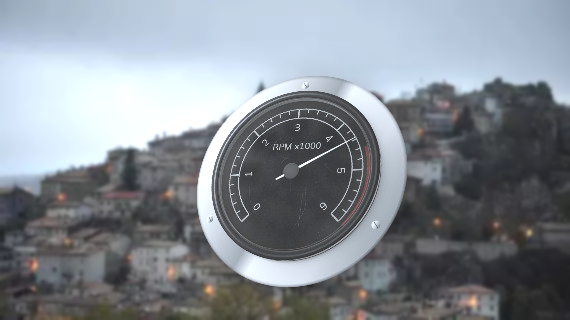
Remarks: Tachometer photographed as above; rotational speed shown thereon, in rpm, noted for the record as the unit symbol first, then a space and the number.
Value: rpm 4400
